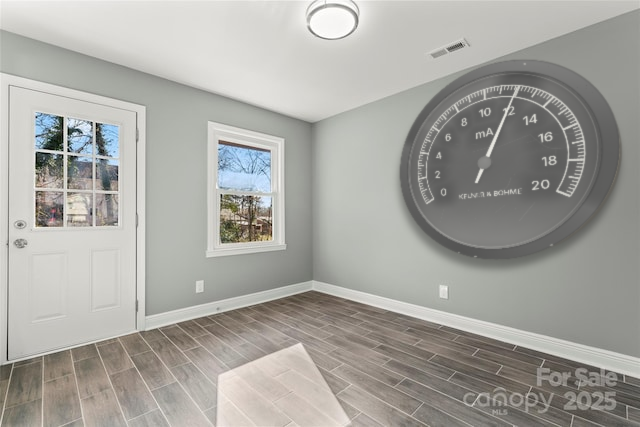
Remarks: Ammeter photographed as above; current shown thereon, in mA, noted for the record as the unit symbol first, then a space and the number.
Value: mA 12
